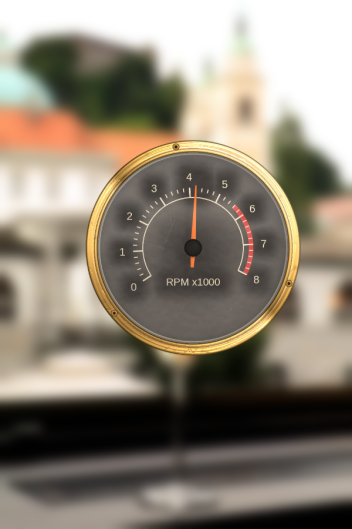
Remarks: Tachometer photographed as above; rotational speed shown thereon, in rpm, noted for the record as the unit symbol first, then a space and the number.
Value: rpm 4200
